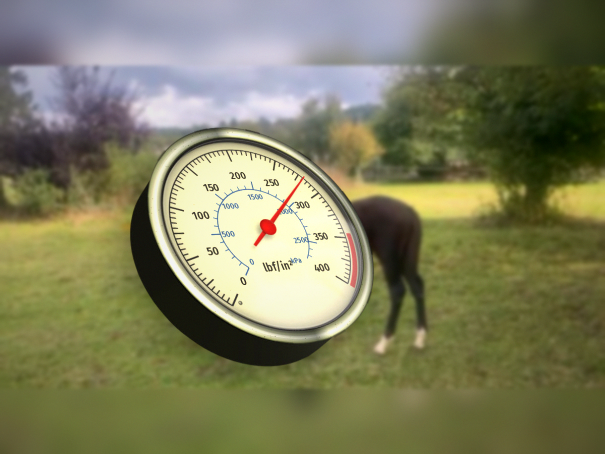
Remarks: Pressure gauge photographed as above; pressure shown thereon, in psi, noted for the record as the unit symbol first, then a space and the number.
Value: psi 280
